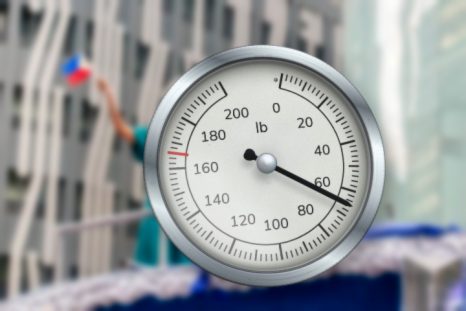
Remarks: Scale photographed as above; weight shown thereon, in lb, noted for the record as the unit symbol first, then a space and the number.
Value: lb 66
